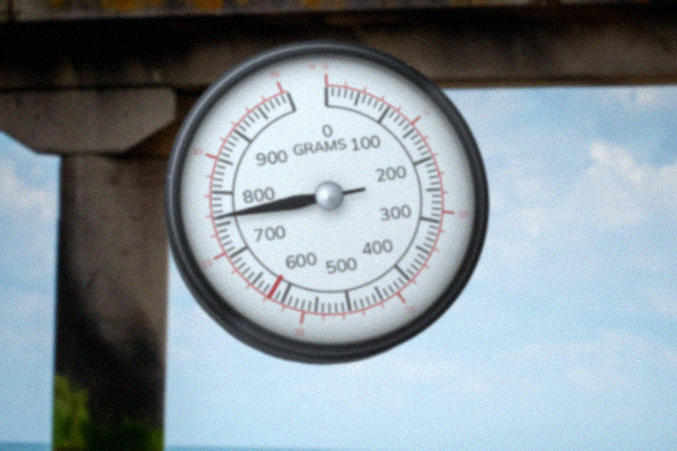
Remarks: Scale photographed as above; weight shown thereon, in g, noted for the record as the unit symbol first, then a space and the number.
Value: g 760
